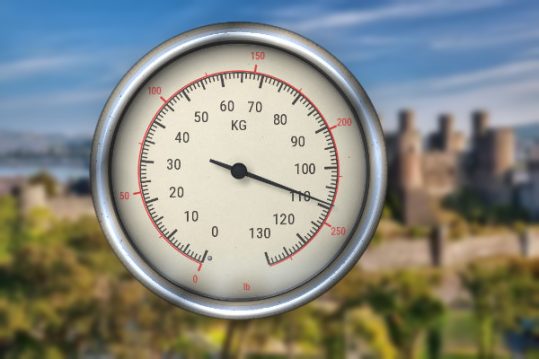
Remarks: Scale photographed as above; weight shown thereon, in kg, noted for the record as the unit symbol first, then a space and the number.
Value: kg 109
